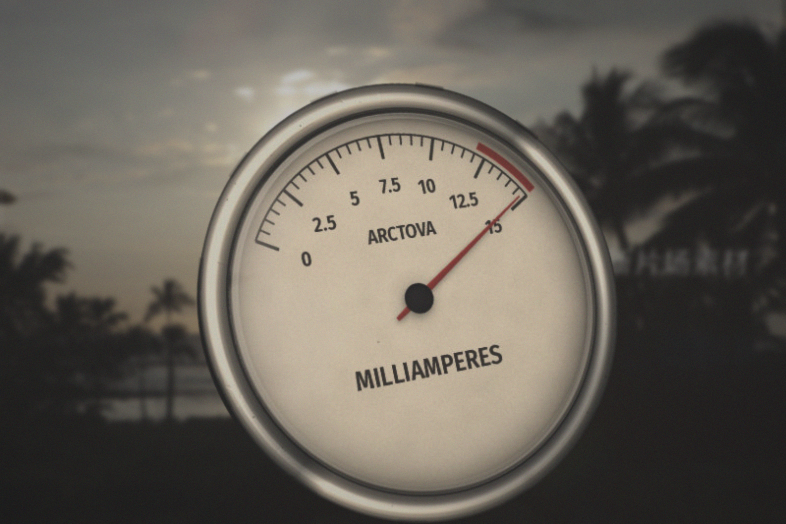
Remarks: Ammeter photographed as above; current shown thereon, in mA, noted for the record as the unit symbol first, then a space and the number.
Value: mA 14.75
